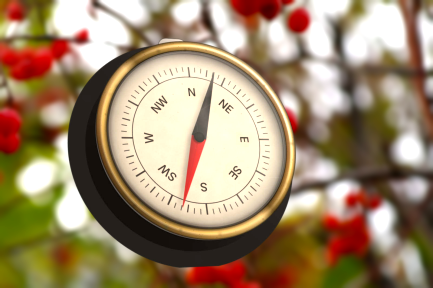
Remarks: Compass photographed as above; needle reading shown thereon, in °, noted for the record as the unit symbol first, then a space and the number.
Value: ° 200
